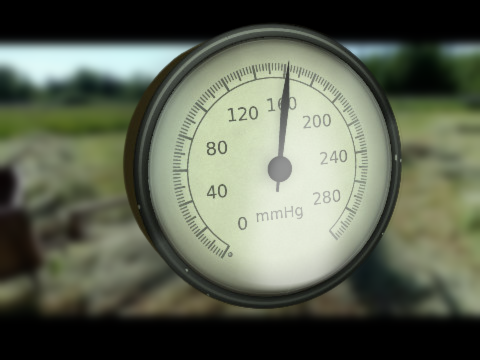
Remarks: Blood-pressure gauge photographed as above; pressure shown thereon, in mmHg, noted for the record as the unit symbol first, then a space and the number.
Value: mmHg 160
